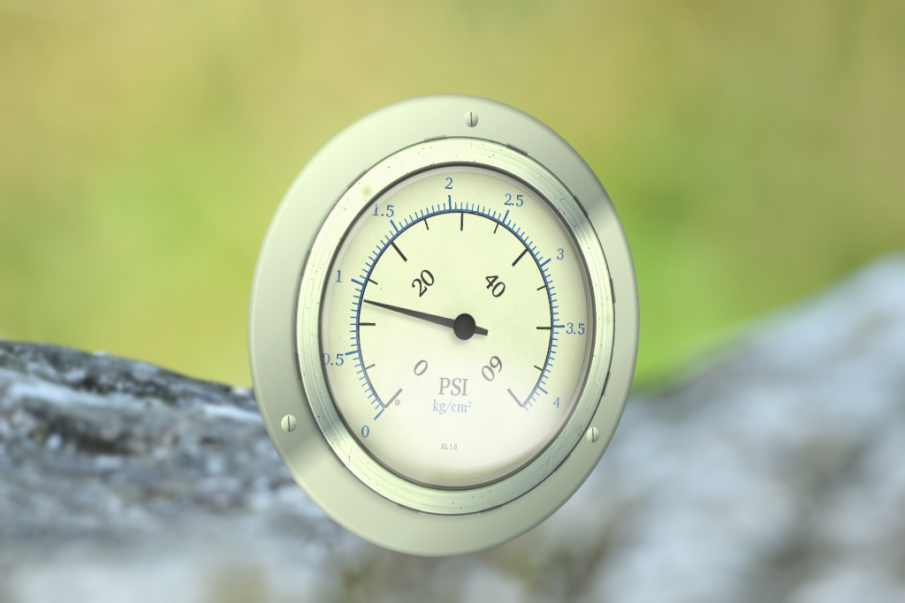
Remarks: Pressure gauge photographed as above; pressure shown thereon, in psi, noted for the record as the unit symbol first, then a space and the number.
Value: psi 12.5
